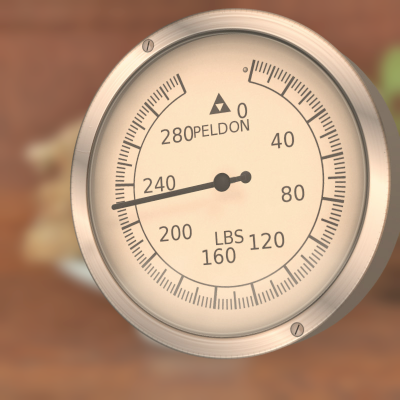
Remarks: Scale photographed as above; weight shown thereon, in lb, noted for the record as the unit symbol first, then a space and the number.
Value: lb 230
